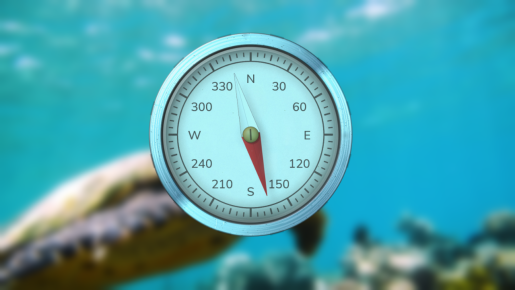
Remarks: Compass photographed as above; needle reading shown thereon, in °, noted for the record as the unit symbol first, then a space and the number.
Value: ° 165
